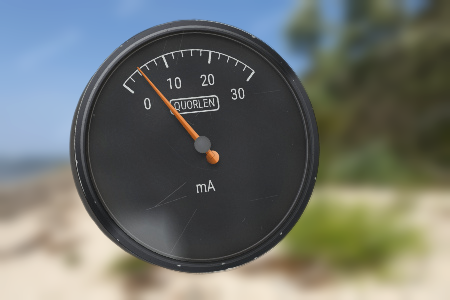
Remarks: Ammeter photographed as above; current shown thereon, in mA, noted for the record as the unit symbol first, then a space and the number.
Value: mA 4
